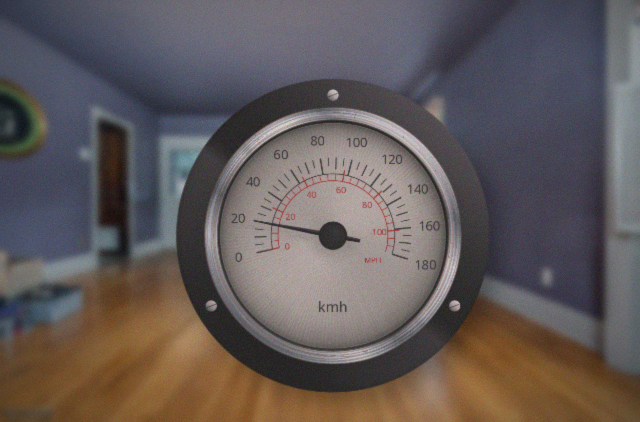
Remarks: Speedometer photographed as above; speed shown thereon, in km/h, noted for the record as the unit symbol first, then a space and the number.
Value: km/h 20
